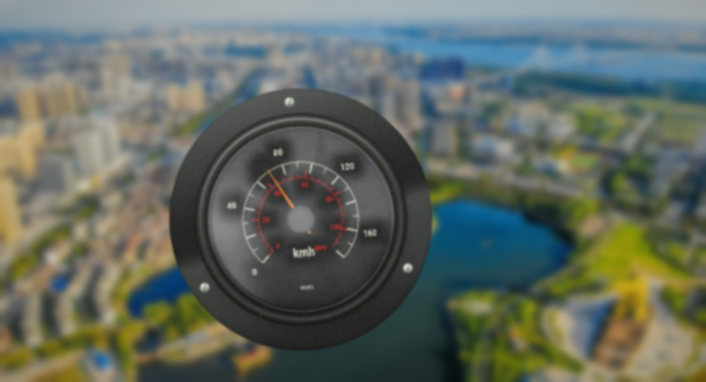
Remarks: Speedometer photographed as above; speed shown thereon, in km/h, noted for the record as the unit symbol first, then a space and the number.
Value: km/h 70
